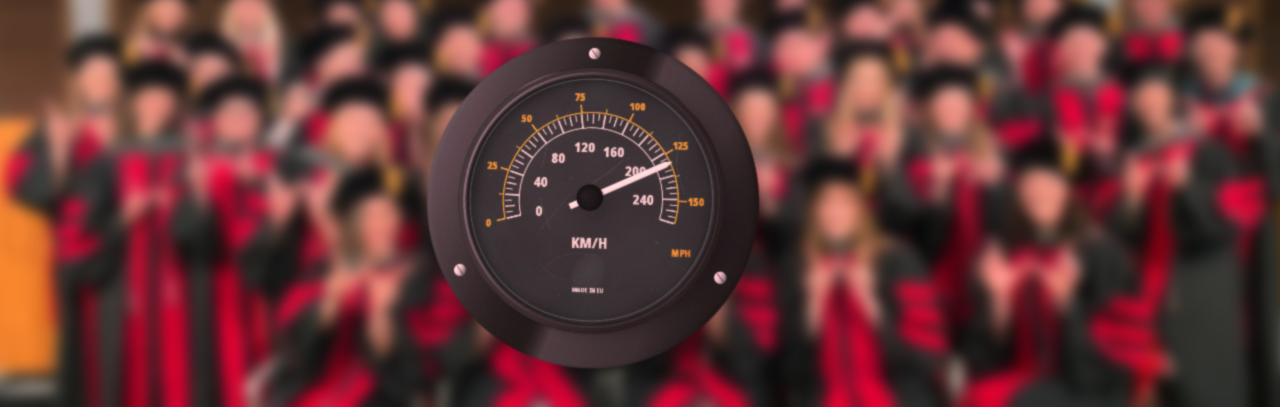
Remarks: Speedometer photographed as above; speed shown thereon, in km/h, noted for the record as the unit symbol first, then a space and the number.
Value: km/h 210
